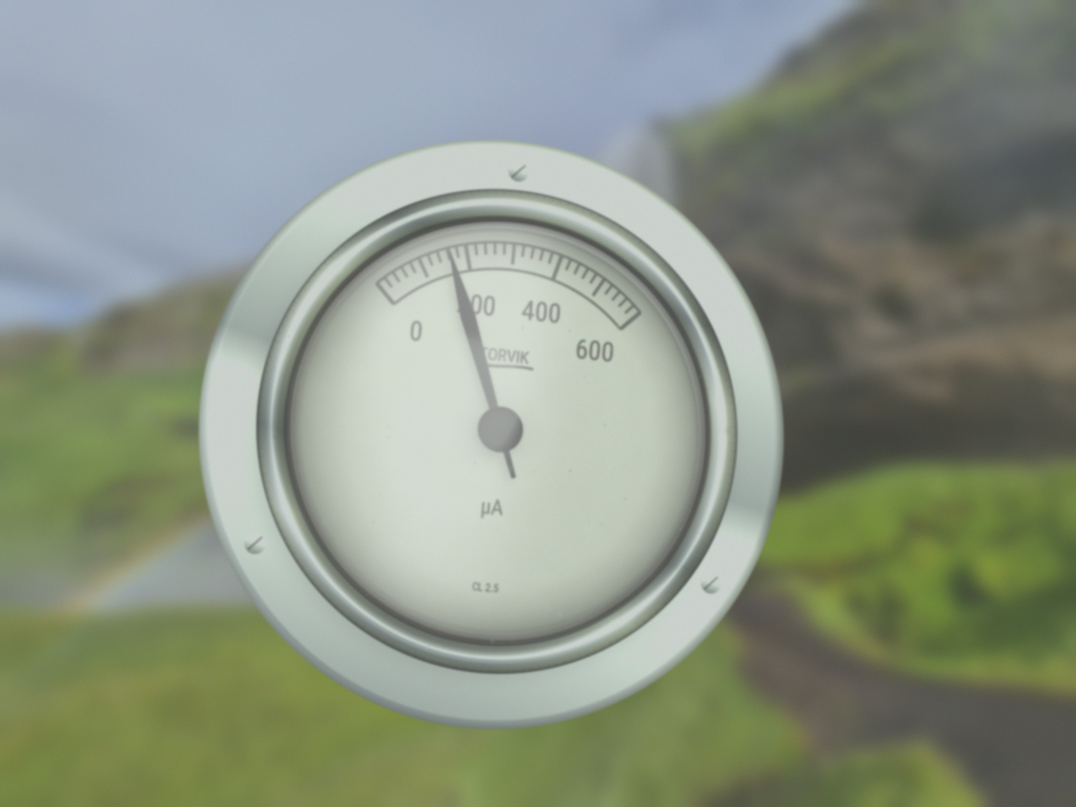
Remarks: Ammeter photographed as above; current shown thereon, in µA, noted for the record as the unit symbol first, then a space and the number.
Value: µA 160
